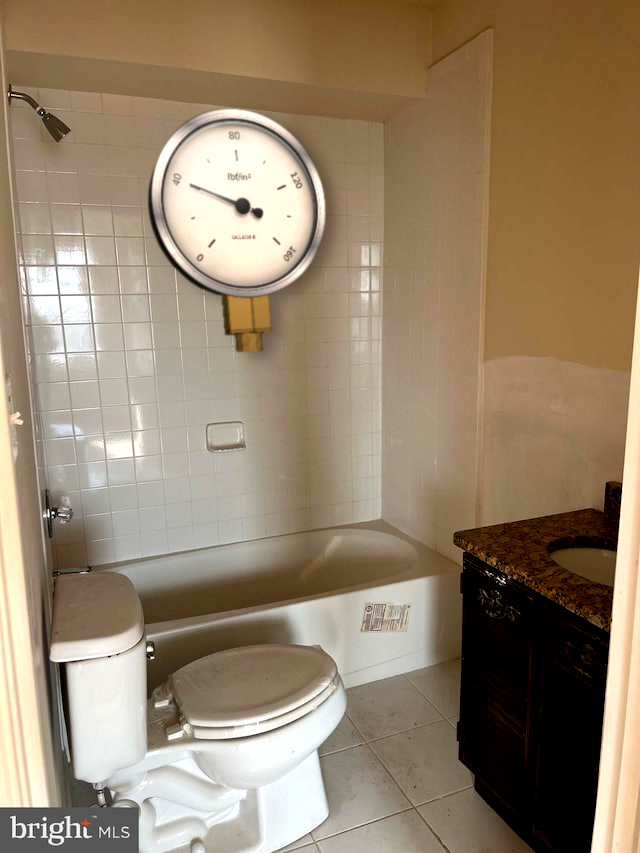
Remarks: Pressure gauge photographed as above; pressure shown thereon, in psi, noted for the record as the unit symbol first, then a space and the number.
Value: psi 40
